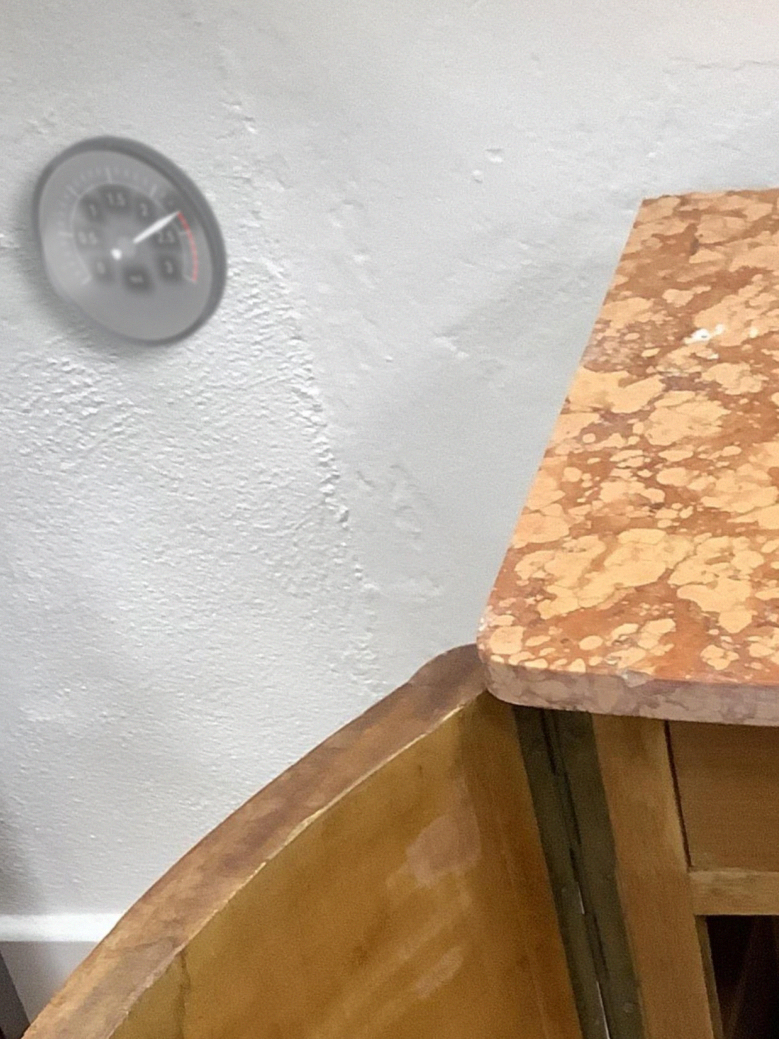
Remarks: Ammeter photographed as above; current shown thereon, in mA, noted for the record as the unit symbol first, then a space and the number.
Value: mA 2.3
